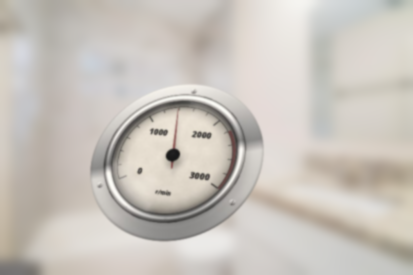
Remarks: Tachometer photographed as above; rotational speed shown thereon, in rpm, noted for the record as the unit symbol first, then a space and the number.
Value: rpm 1400
